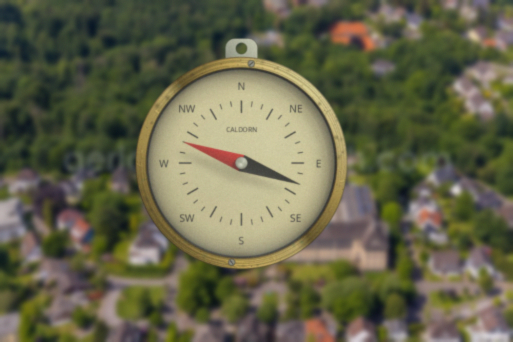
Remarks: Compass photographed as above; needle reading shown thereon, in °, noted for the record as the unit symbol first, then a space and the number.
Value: ° 290
